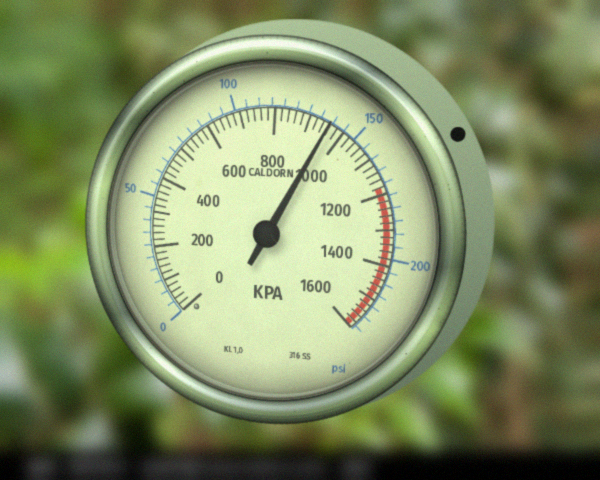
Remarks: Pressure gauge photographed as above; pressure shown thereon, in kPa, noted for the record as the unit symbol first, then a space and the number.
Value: kPa 960
